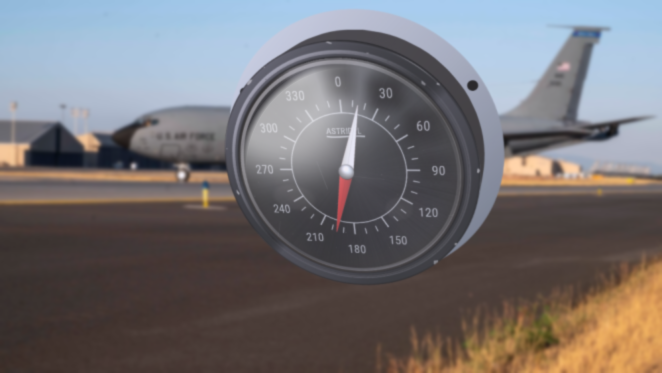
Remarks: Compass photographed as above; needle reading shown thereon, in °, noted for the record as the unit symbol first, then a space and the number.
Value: ° 195
